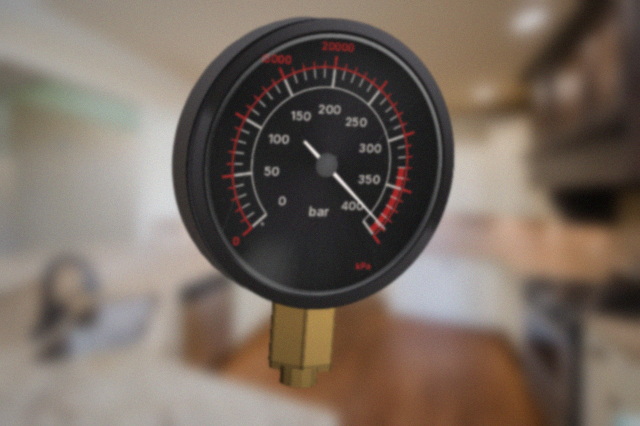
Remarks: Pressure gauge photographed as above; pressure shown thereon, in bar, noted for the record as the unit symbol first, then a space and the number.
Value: bar 390
